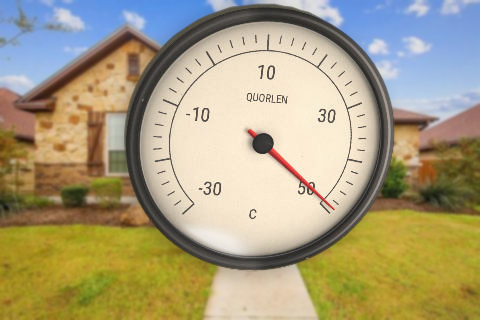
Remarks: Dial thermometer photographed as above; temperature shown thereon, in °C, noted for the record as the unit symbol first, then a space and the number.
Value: °C 49
